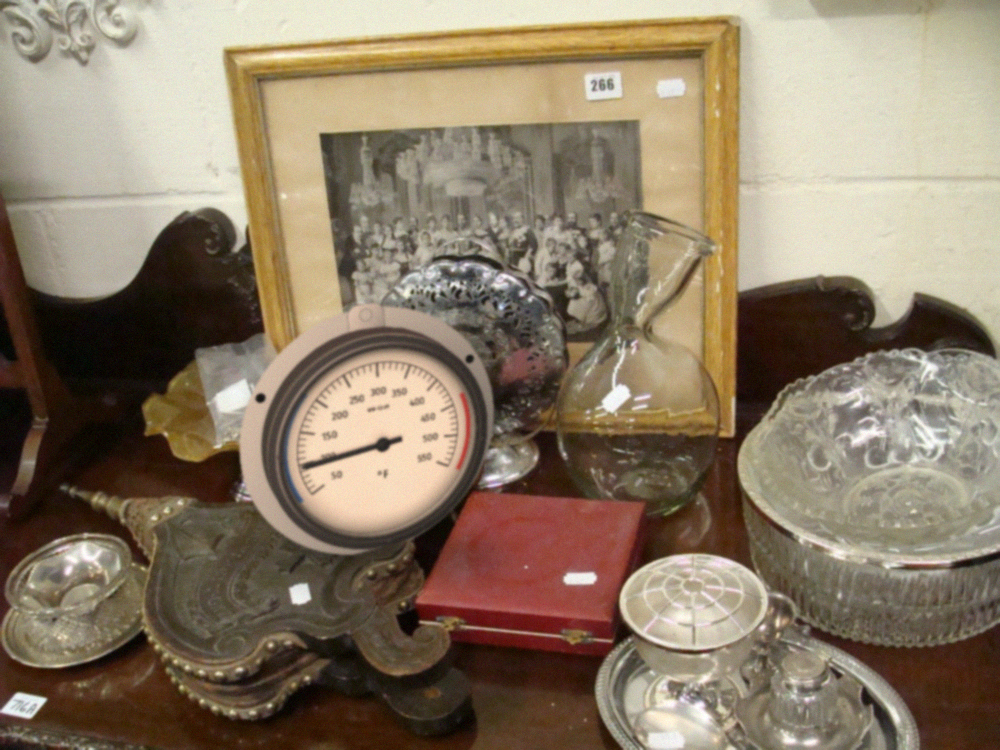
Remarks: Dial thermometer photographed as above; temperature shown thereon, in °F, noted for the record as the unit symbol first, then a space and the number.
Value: °F 100
